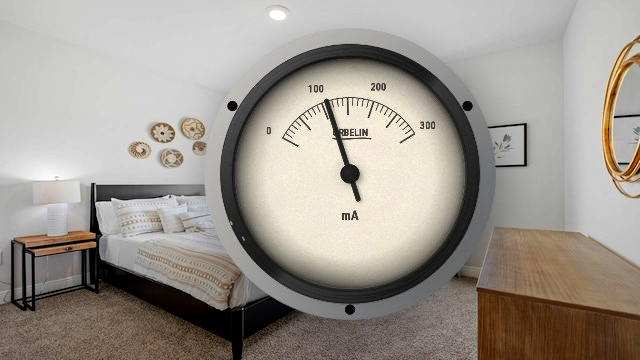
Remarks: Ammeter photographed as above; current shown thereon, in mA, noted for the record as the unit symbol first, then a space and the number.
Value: mA 110
